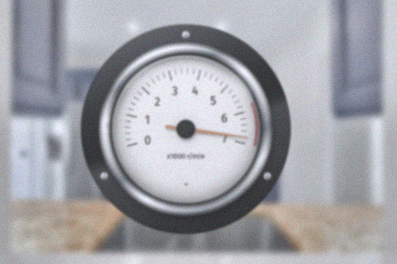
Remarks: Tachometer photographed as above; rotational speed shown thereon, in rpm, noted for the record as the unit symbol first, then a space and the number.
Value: rpm 6800
